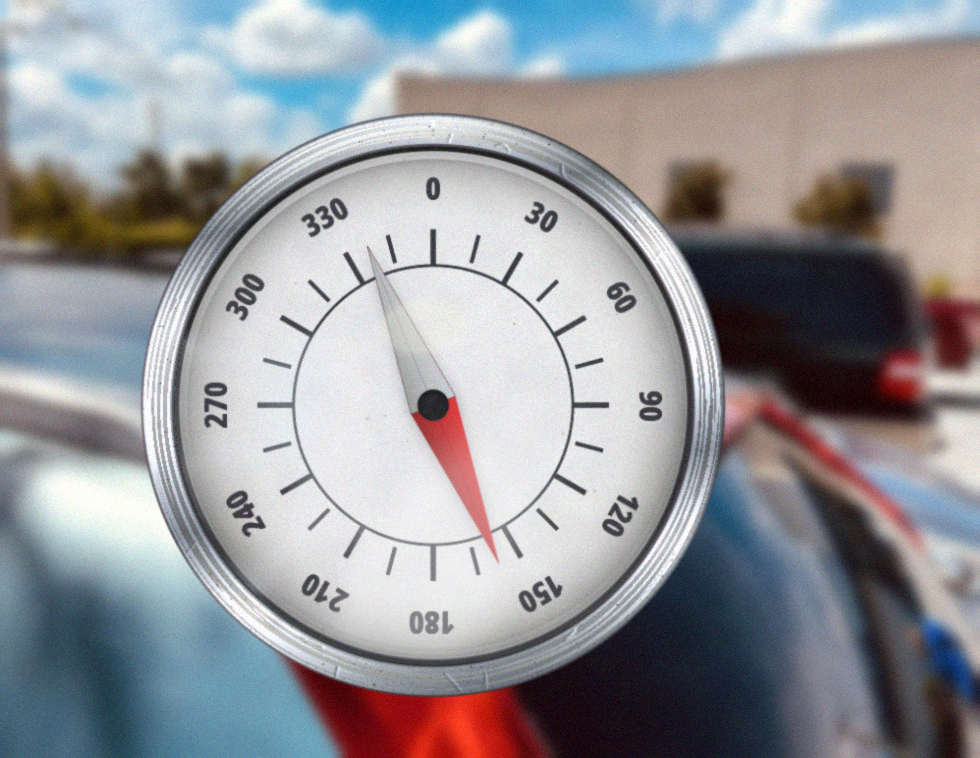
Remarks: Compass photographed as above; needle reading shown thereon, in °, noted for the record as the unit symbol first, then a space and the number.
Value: ° 157.5
